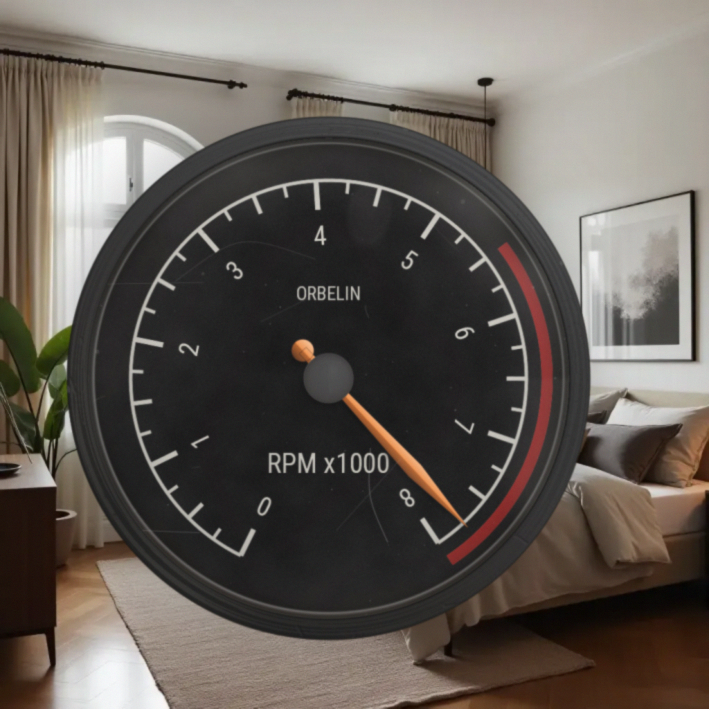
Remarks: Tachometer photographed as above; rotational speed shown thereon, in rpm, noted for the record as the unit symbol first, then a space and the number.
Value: rpm 7750
